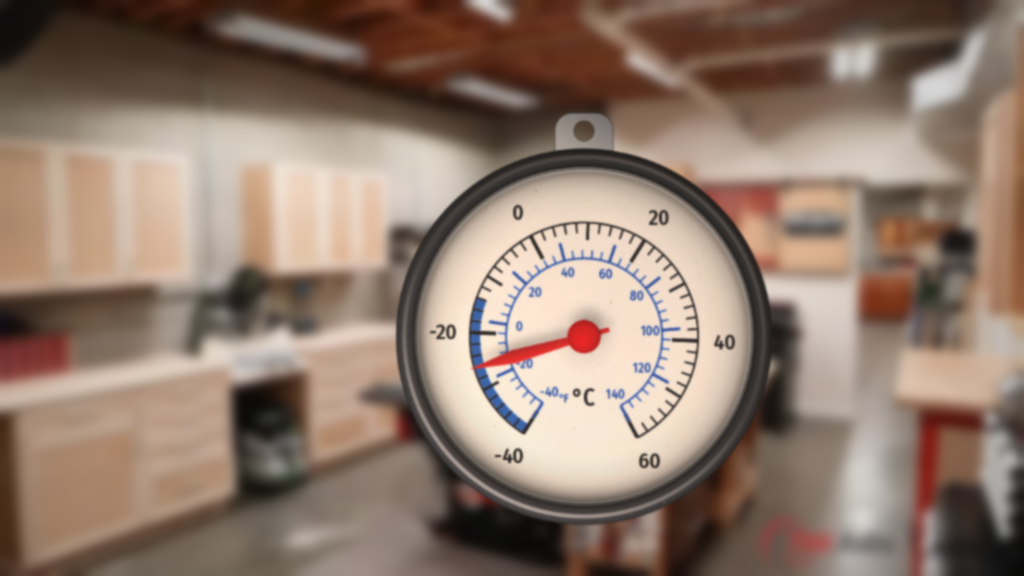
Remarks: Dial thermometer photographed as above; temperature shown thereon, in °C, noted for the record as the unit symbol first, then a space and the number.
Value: °C -26
